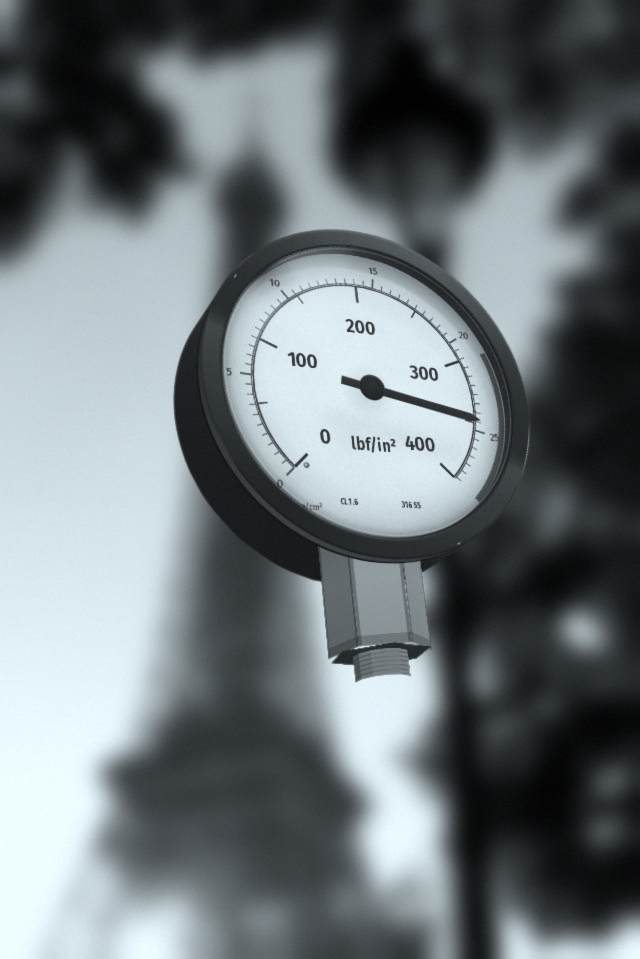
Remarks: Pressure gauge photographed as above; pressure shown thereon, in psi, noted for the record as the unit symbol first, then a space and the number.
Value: psi 350
